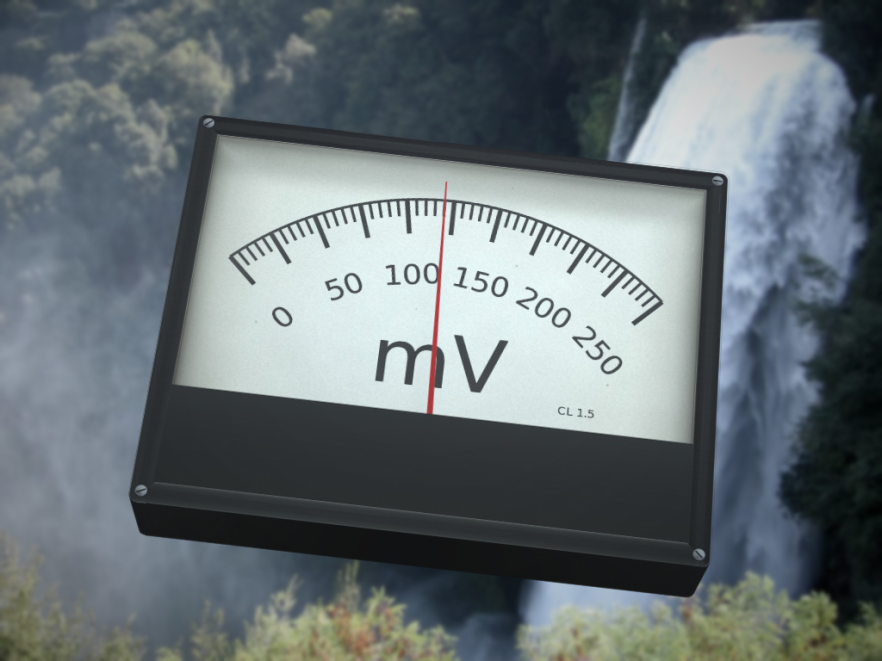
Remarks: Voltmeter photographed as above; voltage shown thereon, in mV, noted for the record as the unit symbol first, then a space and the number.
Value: mV 120
